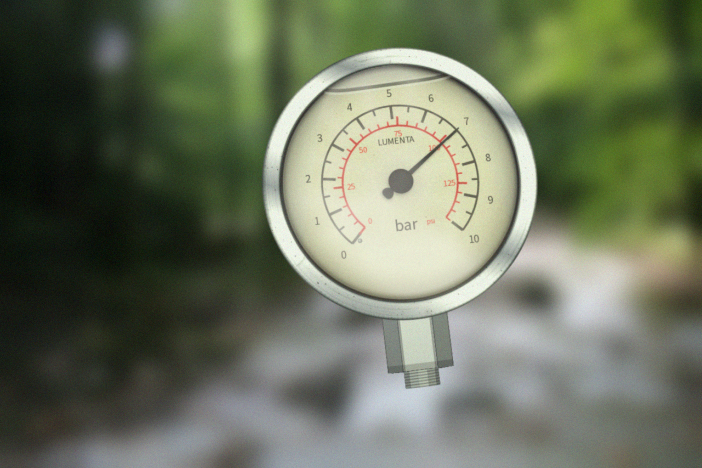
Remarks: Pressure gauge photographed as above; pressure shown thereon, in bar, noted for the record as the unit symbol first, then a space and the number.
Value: bar 7
